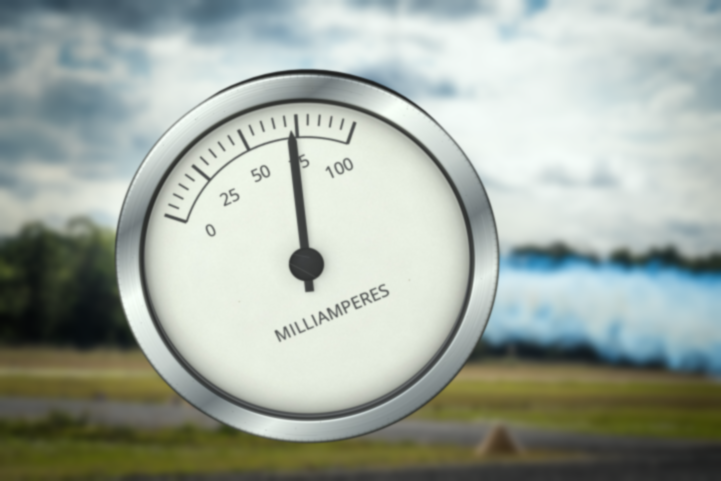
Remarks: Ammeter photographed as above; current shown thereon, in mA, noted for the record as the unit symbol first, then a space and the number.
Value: mA 72.5
